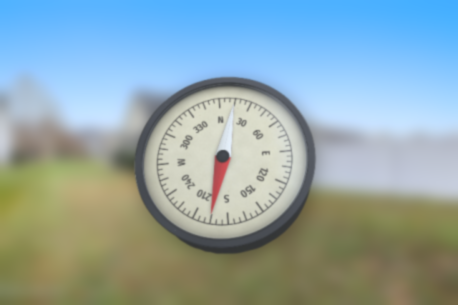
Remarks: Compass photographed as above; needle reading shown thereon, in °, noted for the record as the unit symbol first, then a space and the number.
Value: ° 195
